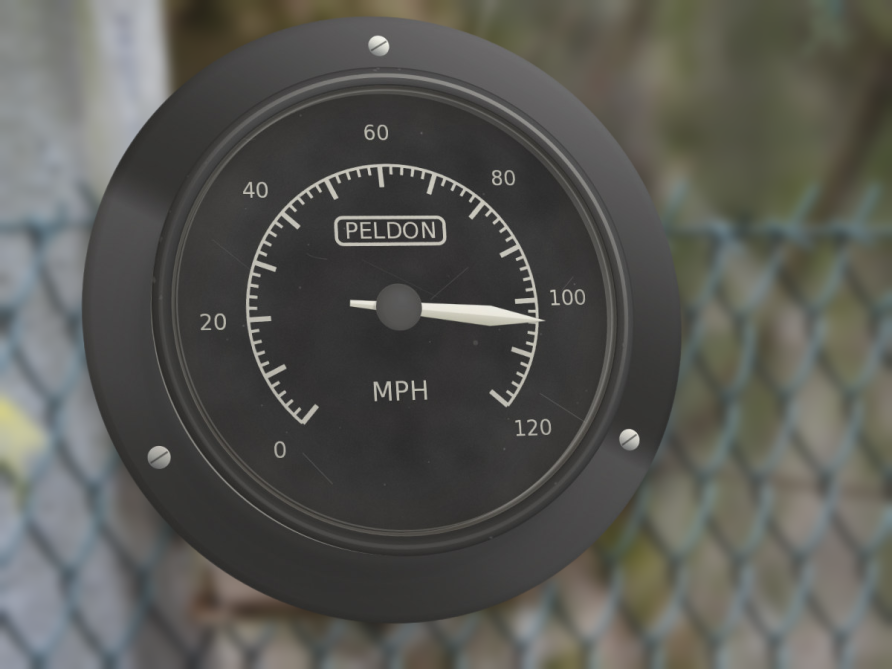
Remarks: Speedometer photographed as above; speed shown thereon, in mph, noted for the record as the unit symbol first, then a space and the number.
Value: mph 104
